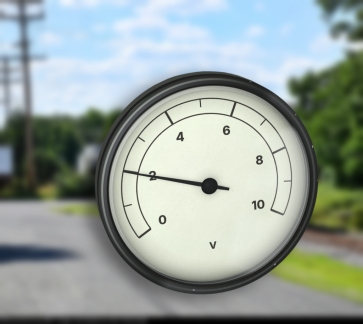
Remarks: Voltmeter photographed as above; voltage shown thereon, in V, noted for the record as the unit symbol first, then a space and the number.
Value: V 2
